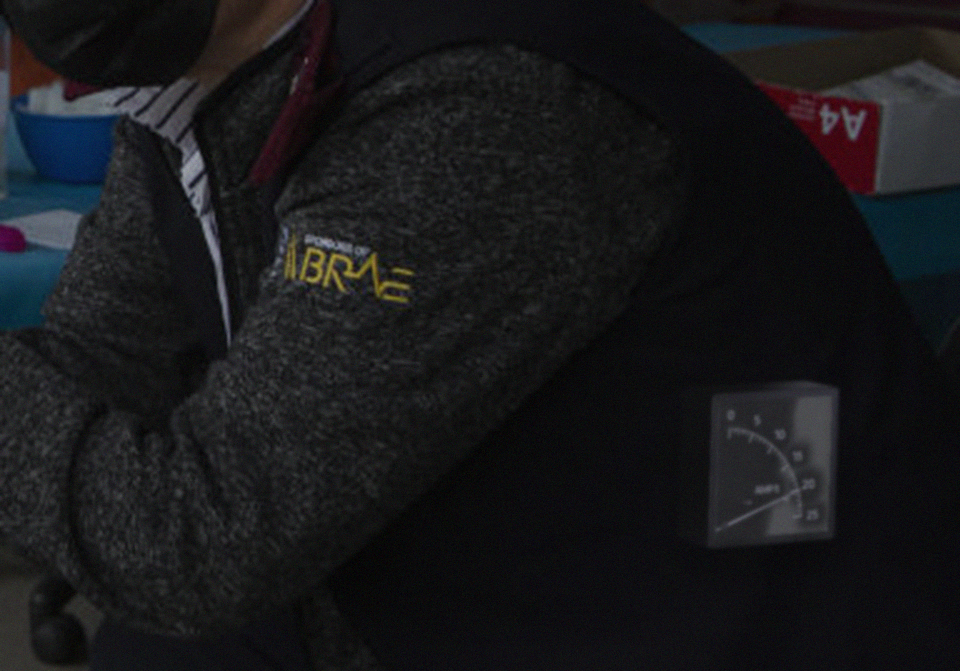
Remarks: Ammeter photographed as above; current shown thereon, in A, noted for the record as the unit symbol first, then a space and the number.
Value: A 20
